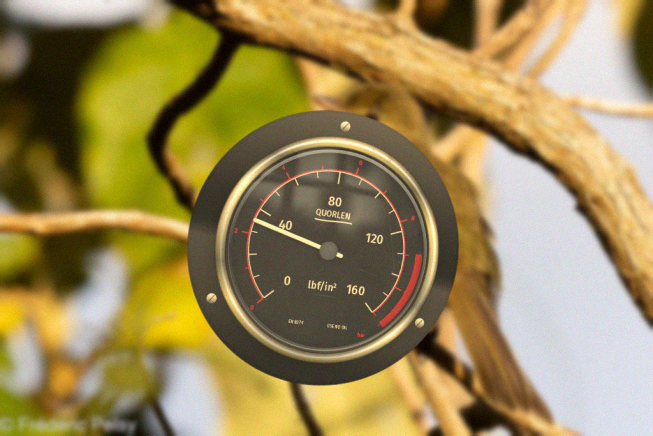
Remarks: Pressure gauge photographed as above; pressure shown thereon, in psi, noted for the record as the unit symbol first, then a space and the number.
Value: psi 35
